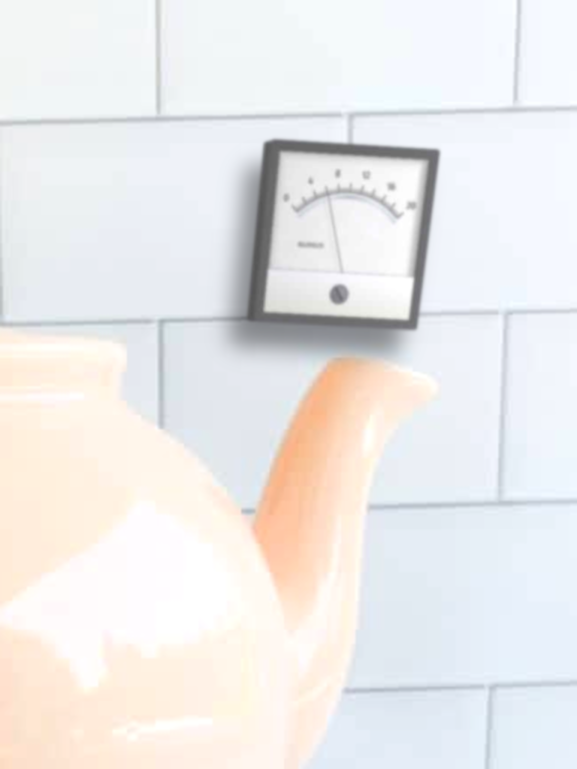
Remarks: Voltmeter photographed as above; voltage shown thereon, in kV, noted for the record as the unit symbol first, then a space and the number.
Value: kV 6
